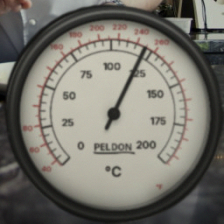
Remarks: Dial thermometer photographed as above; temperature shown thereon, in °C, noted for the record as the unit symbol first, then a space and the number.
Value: °C 120
